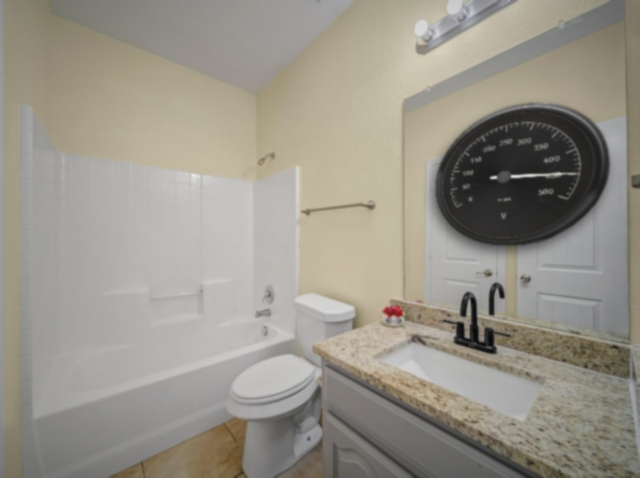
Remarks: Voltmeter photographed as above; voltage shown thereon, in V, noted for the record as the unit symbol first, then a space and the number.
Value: V 450
